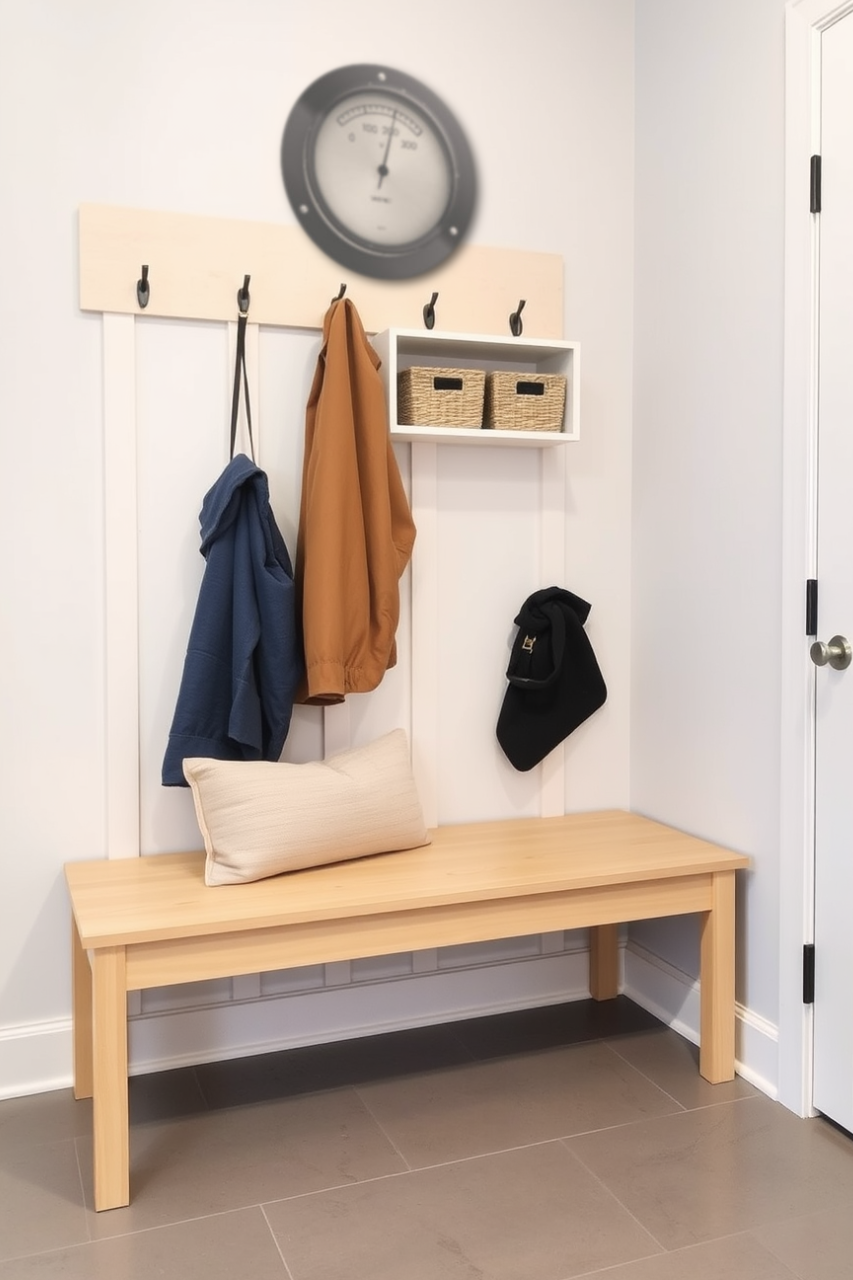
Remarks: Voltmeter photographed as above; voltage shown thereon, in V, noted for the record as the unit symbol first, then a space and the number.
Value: V 200
